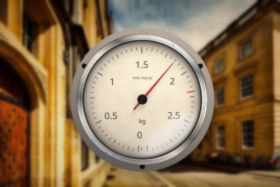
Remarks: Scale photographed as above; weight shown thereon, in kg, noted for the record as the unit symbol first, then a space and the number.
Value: kg 1.85
